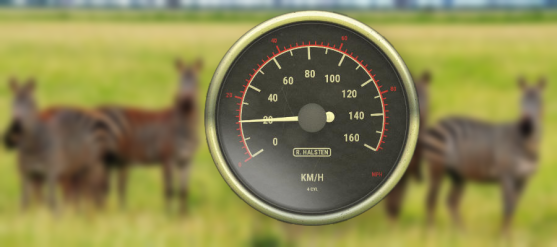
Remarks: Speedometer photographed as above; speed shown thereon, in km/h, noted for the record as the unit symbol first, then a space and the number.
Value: km/h 20
